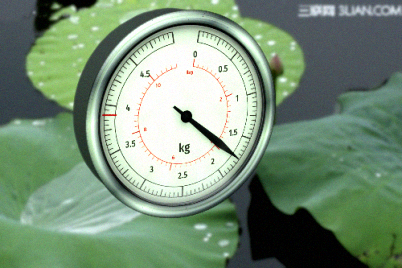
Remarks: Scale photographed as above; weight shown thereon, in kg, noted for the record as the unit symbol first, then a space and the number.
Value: kg 1.75
